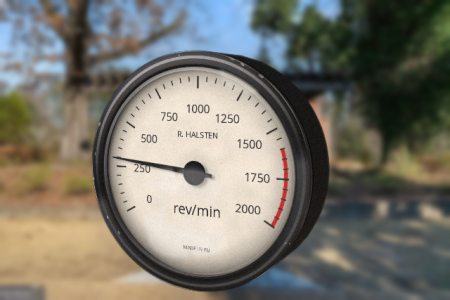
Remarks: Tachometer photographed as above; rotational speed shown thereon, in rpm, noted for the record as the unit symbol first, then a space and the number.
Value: rpm 300
